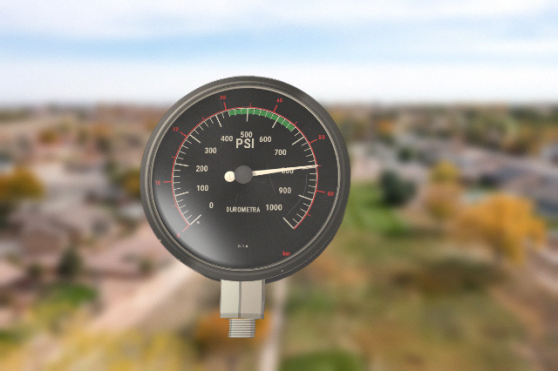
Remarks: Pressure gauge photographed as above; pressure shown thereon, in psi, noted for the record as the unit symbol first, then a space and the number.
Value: psi 800
